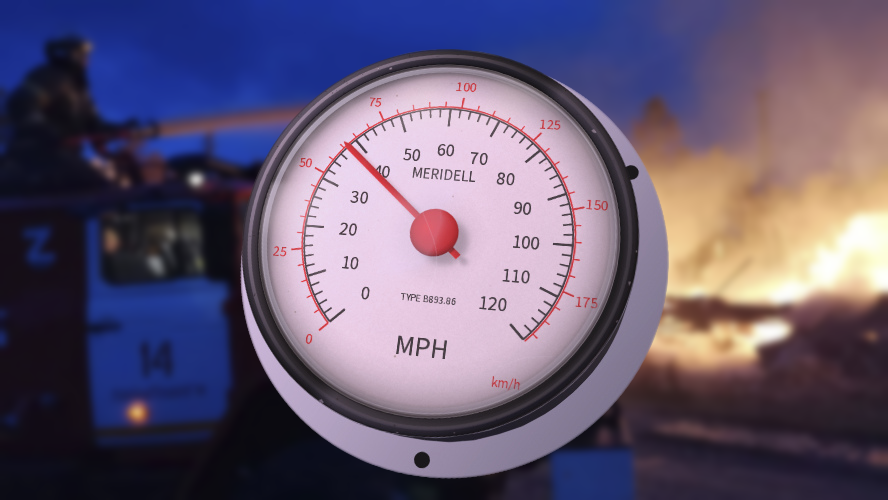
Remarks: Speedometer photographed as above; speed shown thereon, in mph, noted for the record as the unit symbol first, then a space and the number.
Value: mph 38
